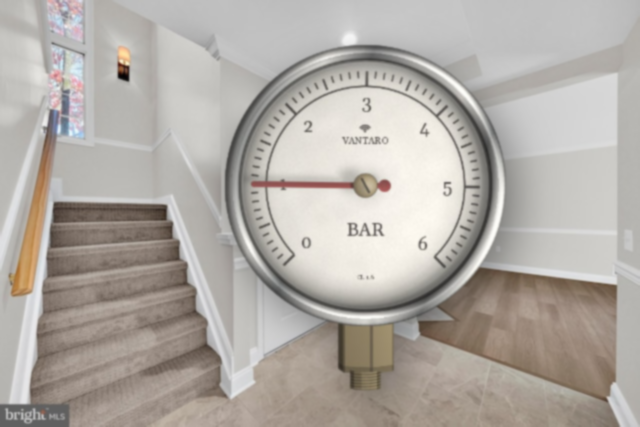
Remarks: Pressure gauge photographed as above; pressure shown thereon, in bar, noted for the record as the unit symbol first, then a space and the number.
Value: bar 1
